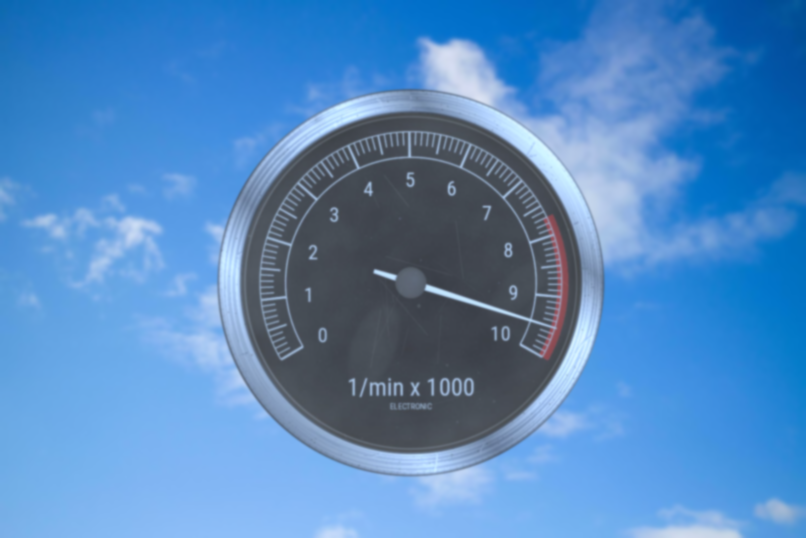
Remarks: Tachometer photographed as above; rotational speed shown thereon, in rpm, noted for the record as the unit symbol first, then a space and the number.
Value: rpm 9500
